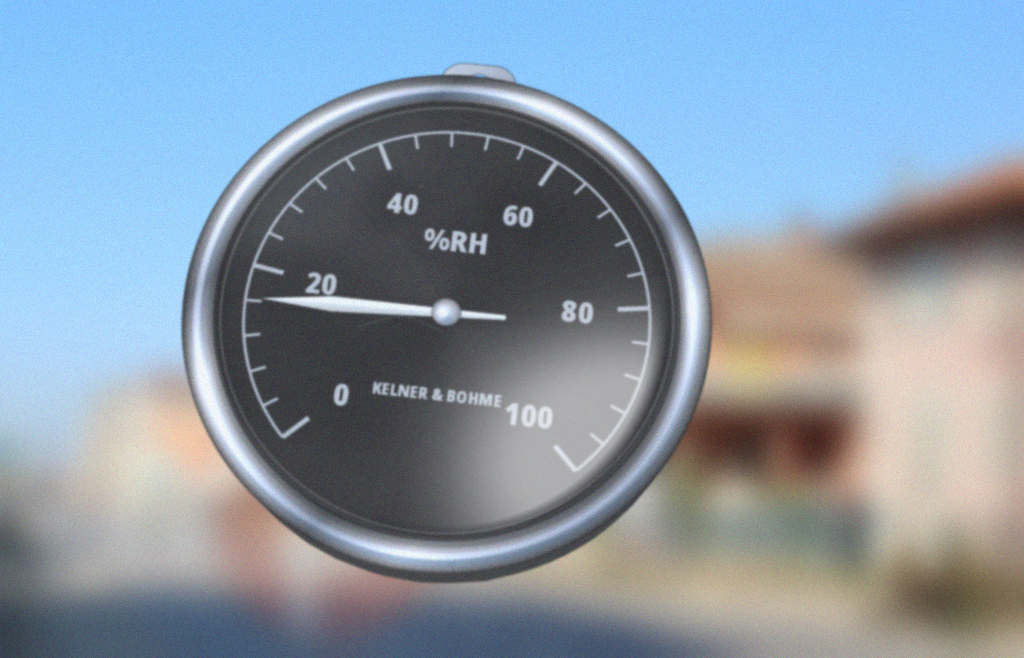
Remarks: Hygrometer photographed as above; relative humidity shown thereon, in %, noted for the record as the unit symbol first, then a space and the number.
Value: % 16
